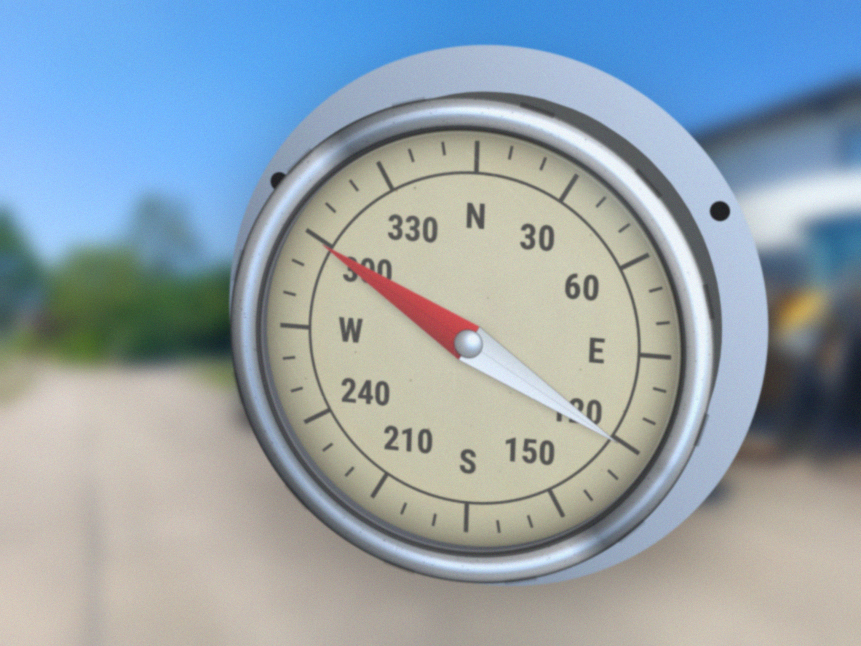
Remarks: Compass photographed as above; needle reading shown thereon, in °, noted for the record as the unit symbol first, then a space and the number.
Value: ° 300
